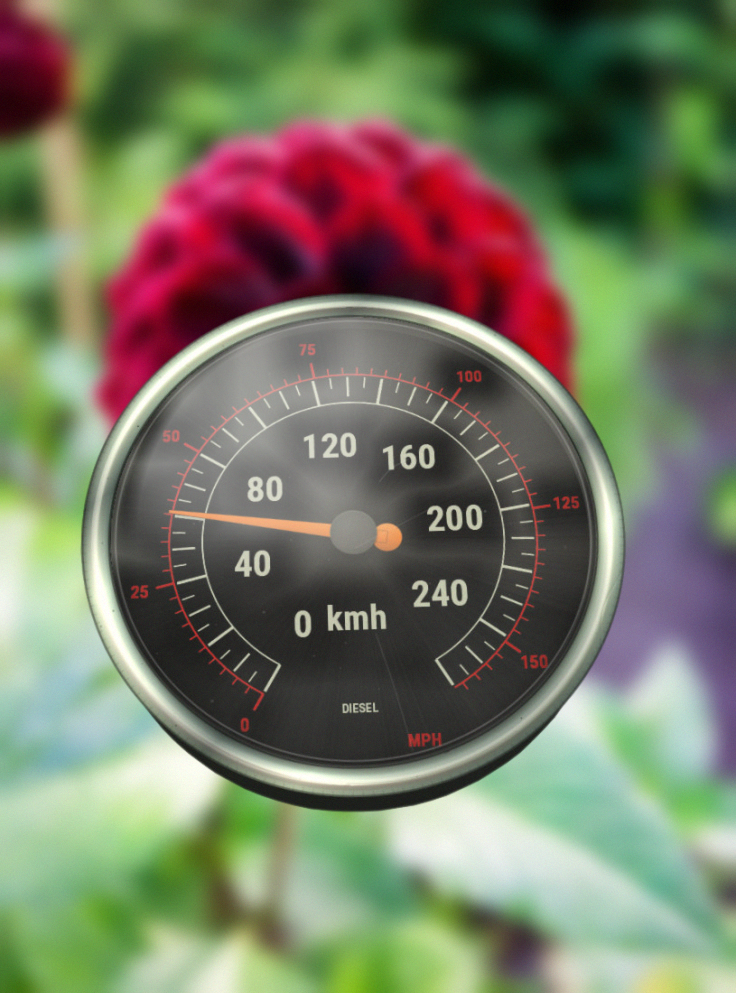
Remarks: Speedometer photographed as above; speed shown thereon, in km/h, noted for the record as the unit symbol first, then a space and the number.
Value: km/h 60
